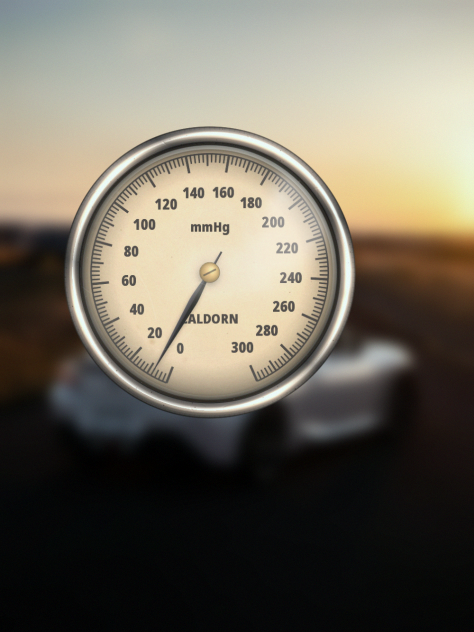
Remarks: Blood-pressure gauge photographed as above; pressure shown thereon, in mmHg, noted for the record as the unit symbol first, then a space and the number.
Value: mmHg 8
